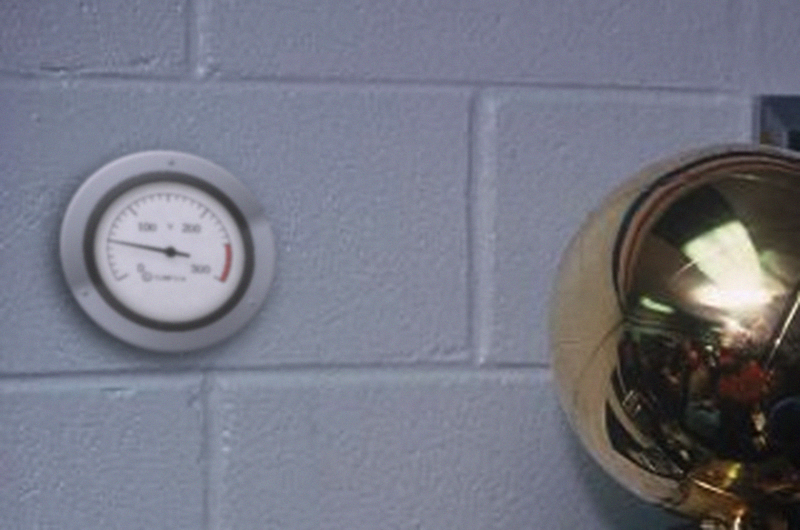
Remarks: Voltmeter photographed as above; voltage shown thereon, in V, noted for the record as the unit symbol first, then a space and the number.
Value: V 50
